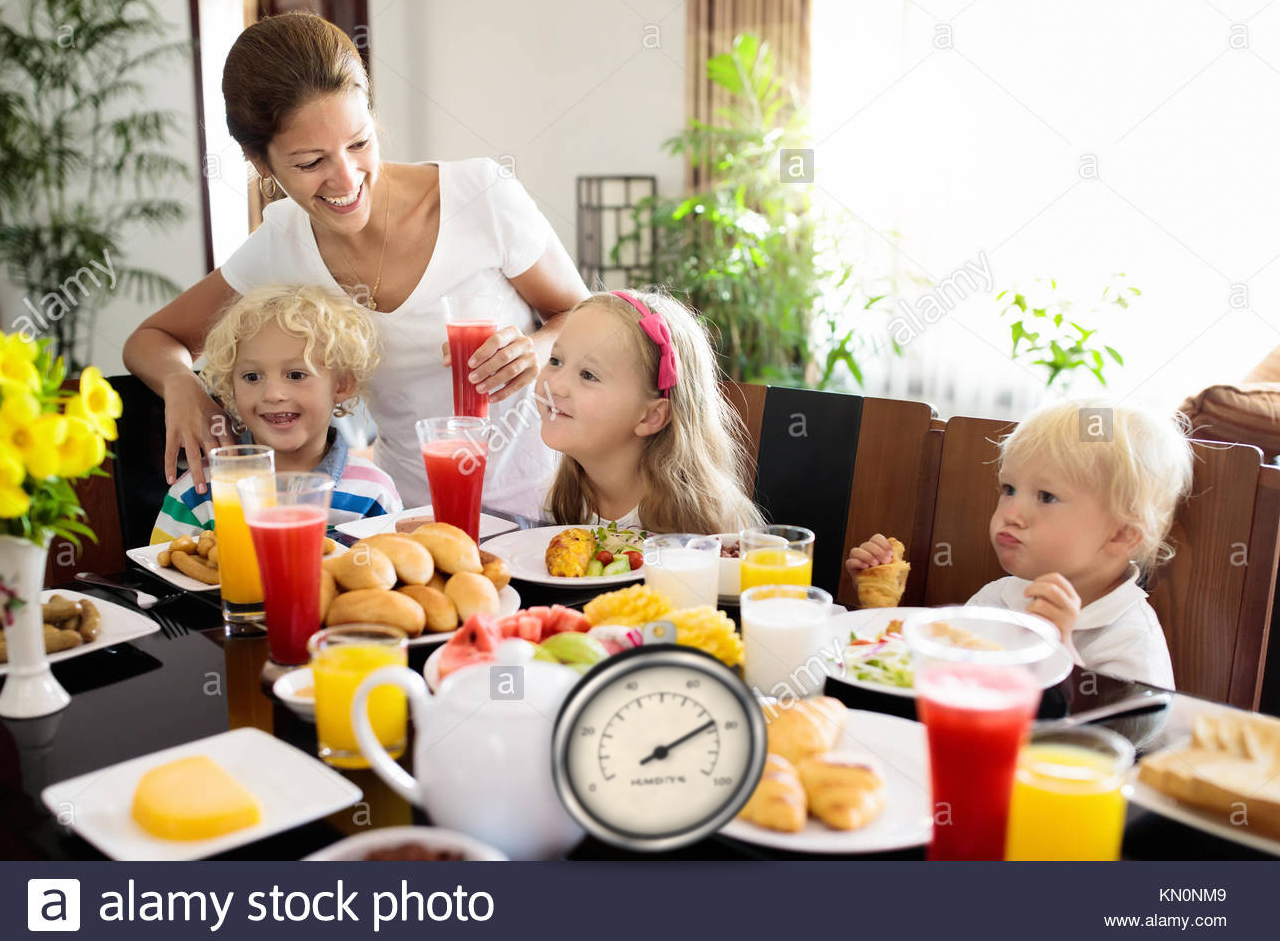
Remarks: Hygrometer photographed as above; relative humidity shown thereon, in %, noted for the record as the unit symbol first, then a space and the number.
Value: % 75
